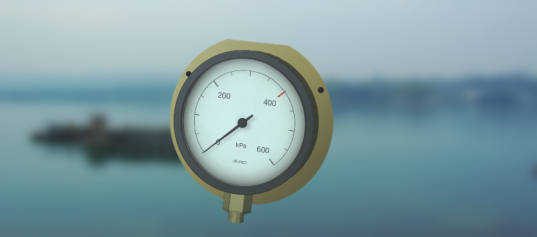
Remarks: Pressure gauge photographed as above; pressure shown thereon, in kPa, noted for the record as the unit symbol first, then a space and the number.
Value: kPa 0
